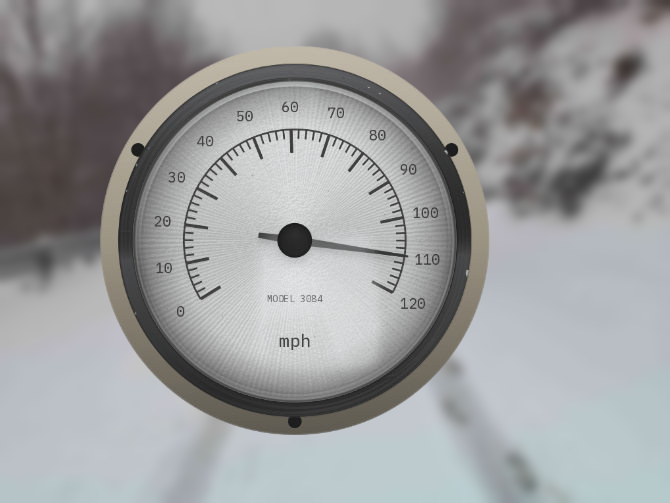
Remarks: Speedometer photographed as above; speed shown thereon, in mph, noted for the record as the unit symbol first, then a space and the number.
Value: mph 110
